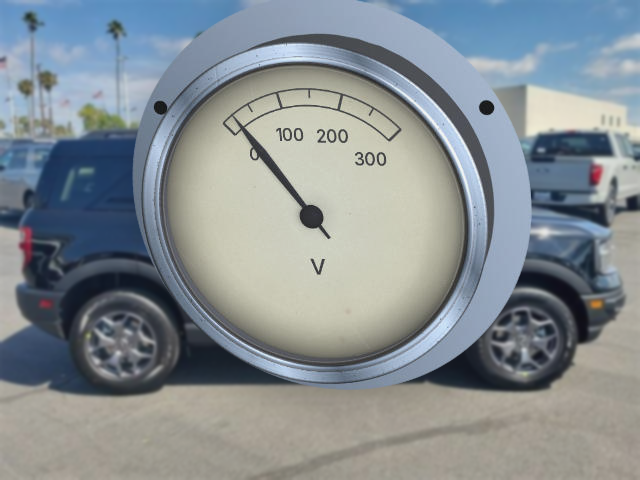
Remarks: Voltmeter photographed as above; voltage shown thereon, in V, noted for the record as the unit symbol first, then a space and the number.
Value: V 25
